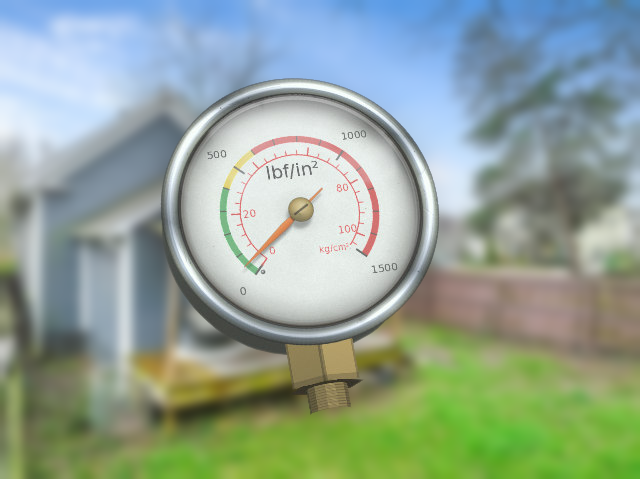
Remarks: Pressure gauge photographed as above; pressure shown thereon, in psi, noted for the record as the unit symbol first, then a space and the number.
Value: psi 50
